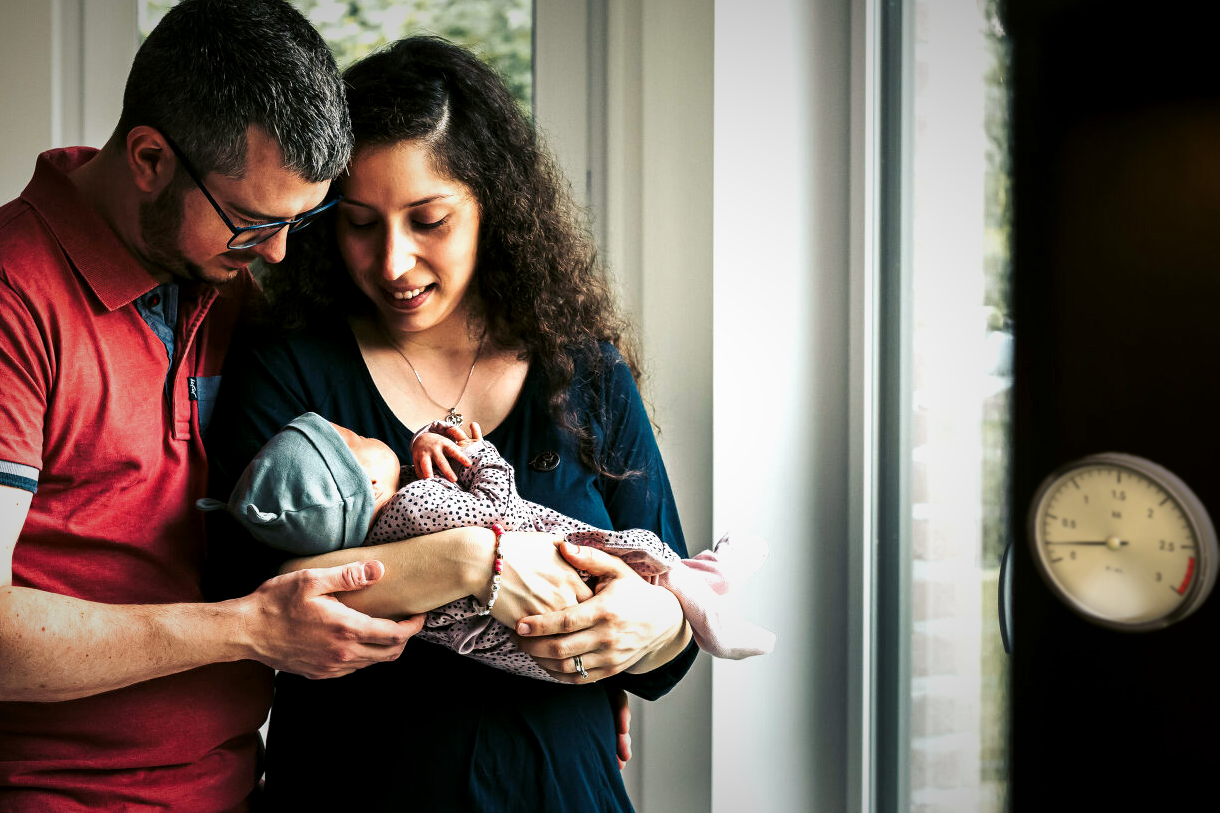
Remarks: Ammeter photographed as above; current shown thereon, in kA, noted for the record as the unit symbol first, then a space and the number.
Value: kA 0.2
